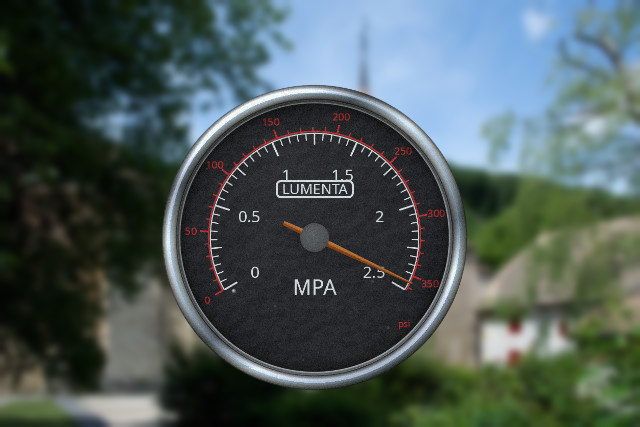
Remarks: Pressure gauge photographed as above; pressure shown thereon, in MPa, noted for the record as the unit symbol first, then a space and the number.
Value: MPa 2.45
